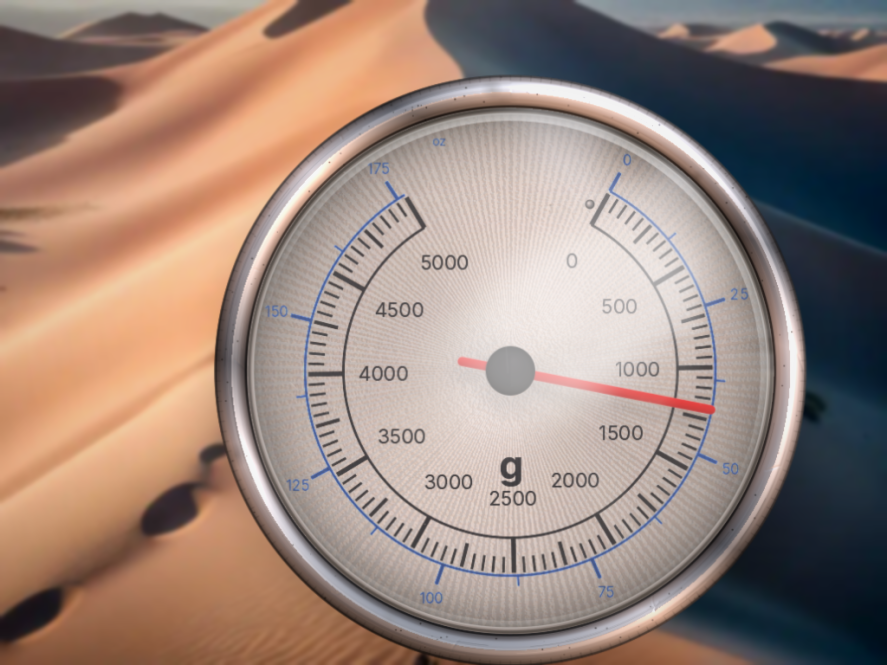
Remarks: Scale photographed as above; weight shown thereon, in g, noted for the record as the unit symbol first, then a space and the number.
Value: g 1200
